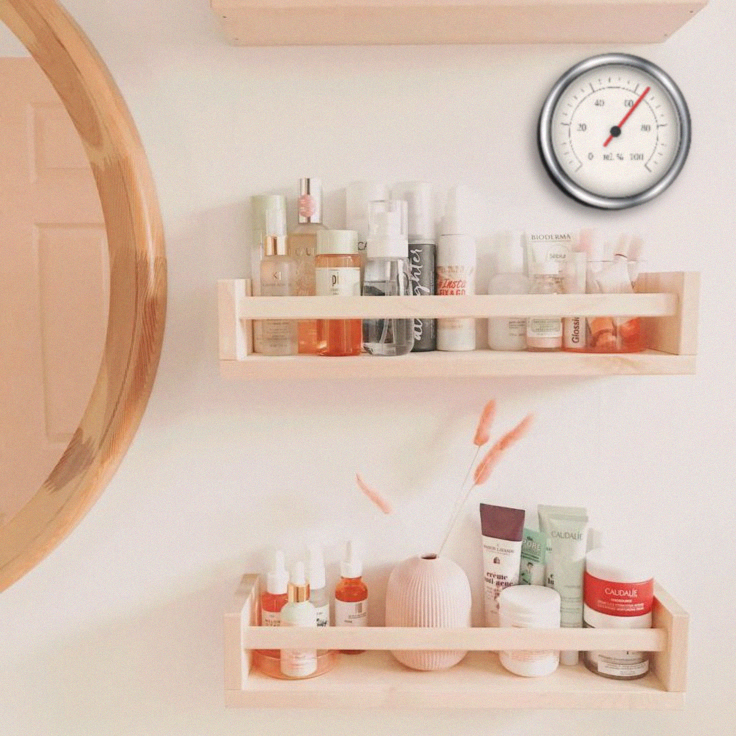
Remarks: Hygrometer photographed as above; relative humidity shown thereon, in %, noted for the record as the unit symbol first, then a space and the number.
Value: % 64
